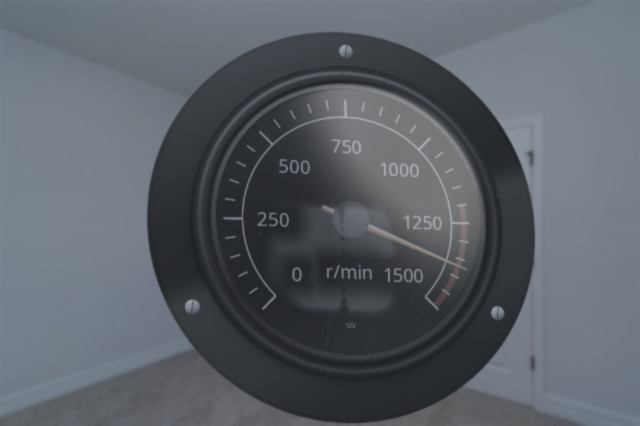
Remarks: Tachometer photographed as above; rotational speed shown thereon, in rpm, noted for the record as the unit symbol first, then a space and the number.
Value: rpm 1375
